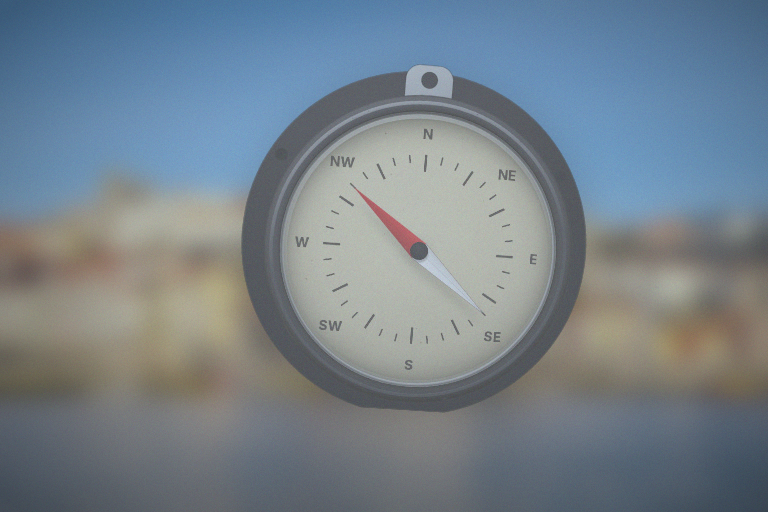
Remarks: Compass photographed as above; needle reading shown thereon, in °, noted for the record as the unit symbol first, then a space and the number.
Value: ° 310
